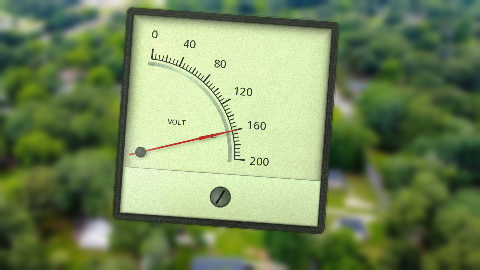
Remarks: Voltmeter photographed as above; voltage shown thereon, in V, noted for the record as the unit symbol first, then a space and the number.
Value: V 160
